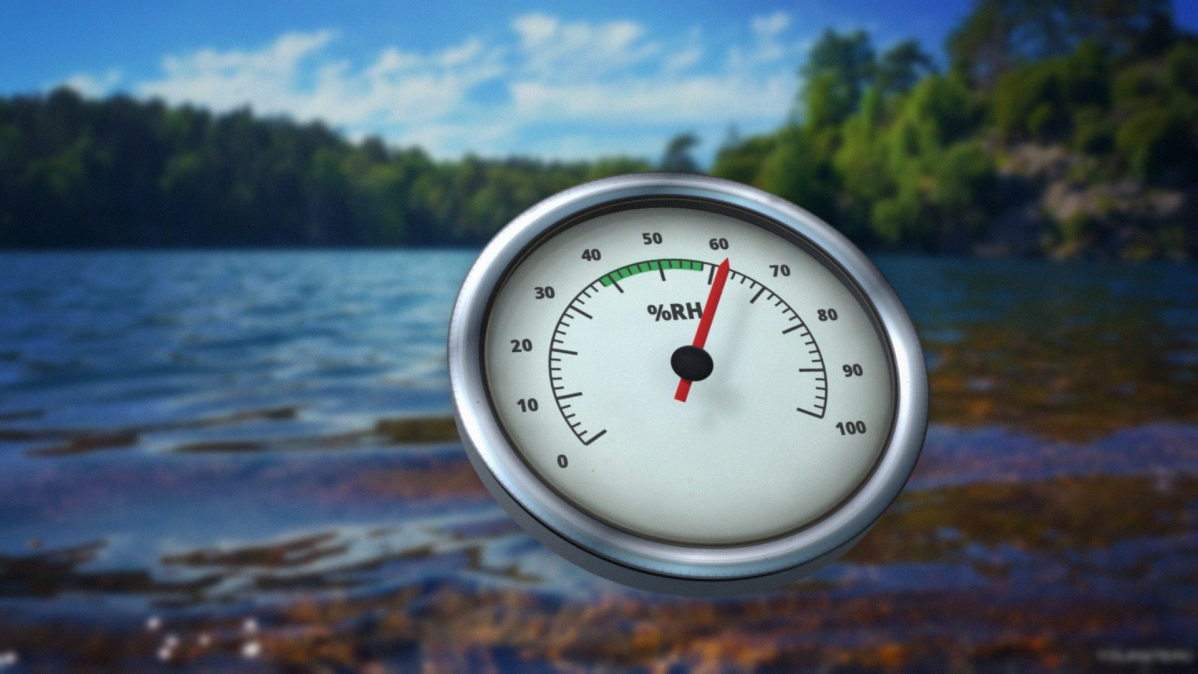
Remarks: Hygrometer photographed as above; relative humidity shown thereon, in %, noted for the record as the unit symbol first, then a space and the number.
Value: % 62
